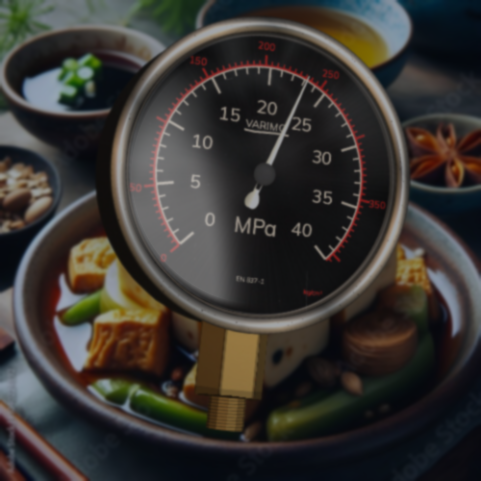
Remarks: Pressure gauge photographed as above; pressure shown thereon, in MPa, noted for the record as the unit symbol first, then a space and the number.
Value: MPa 23
